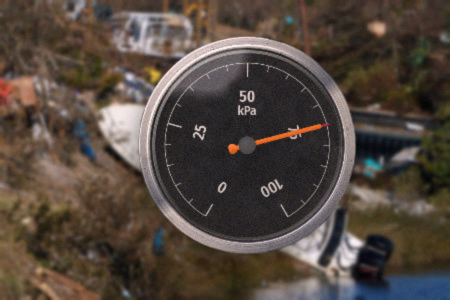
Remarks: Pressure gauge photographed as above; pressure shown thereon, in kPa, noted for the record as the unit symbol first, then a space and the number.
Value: kPa 75
